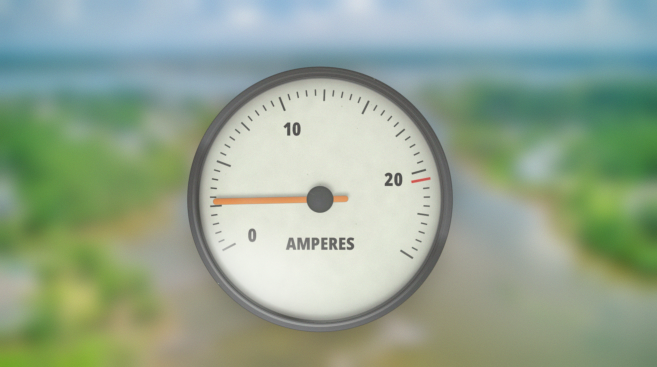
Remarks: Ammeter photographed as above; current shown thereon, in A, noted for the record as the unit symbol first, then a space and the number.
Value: A 2.75
